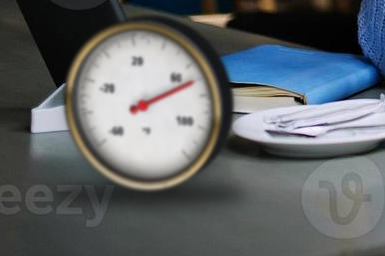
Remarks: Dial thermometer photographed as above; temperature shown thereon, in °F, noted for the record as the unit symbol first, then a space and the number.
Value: °F 70
